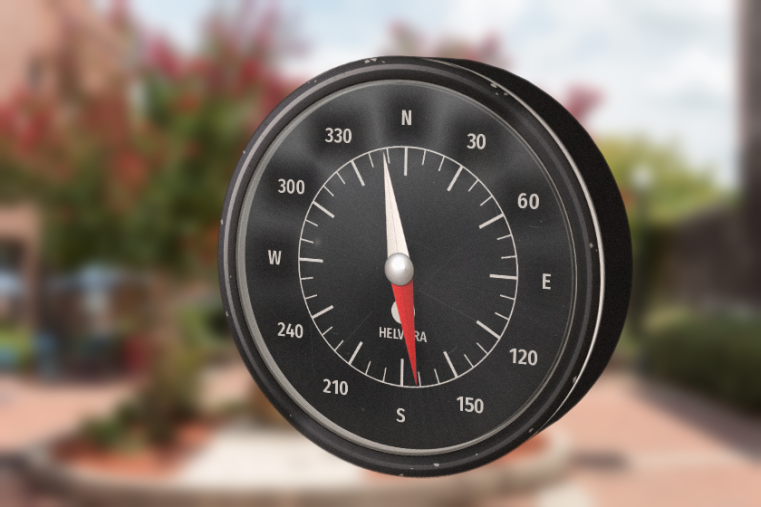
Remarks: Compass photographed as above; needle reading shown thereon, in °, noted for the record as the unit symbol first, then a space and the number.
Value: ° 170
